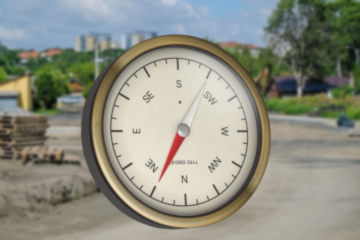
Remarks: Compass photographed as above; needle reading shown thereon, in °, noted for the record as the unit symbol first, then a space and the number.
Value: ° 30
